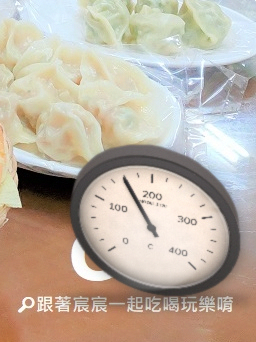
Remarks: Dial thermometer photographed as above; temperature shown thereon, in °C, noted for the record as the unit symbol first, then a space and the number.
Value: °C 160
